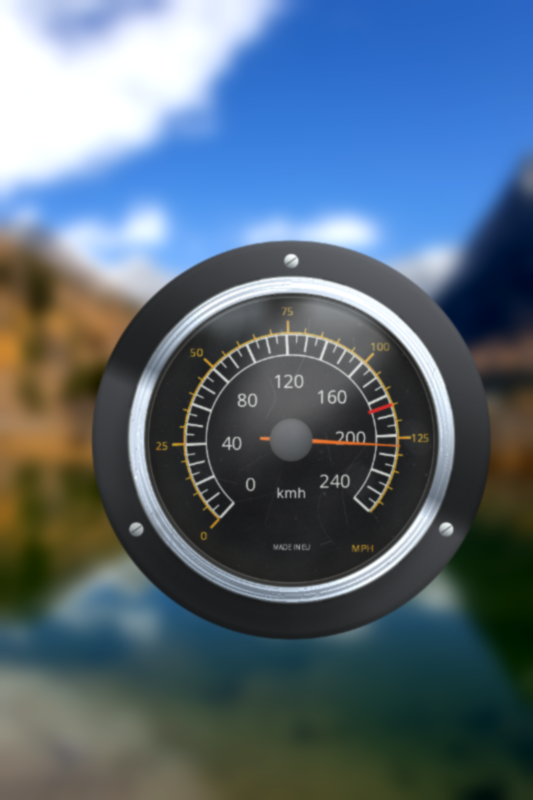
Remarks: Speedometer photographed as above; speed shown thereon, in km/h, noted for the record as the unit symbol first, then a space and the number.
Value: km/h 205
